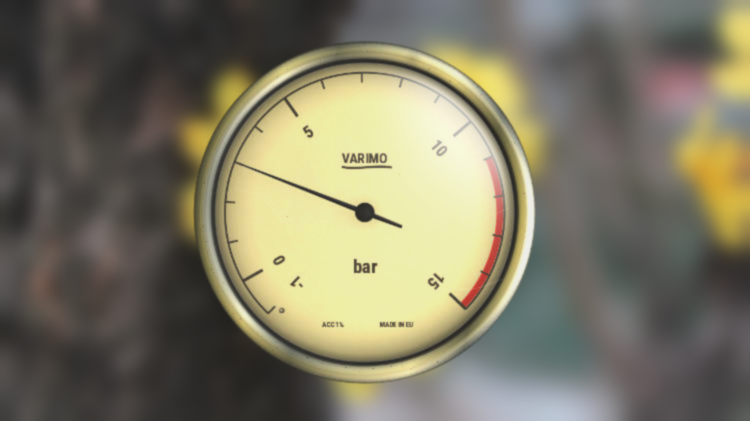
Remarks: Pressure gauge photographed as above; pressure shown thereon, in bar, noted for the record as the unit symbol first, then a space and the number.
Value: bar 3
